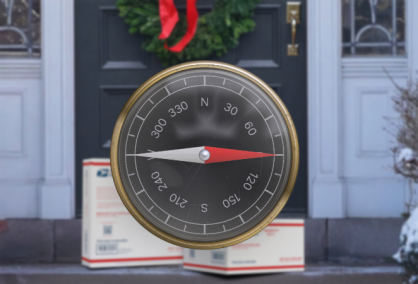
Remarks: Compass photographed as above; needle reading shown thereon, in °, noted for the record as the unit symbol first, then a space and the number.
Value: ° 90
